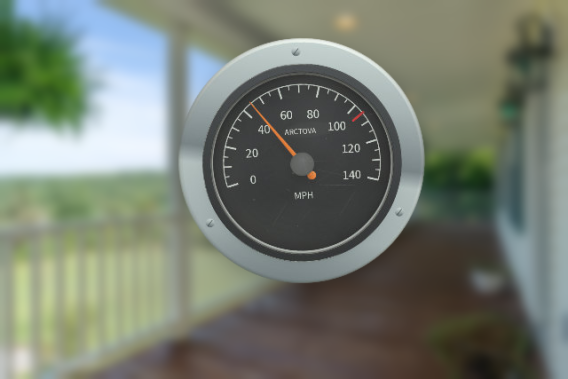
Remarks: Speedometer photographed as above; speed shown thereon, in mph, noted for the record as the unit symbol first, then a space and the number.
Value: mph 45
